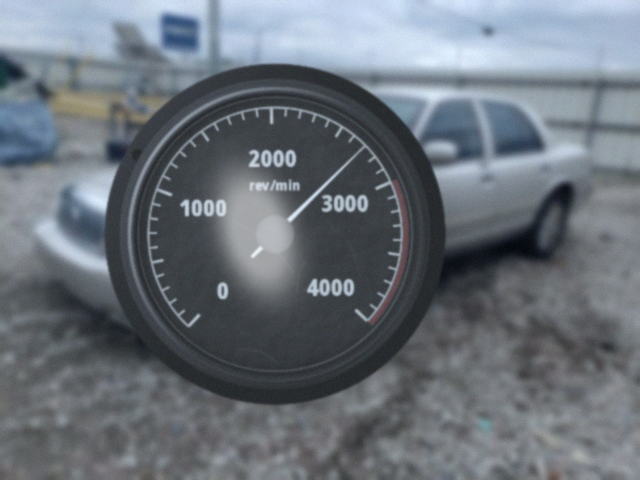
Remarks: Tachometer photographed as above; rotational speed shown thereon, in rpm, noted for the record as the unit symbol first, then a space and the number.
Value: rpm 2700
